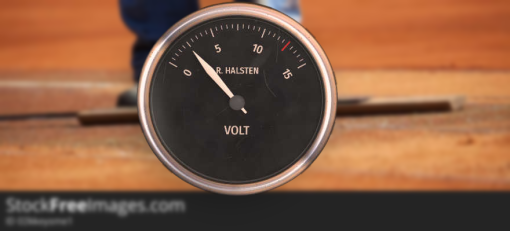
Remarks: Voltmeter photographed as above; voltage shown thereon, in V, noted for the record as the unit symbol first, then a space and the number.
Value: V 2.5
